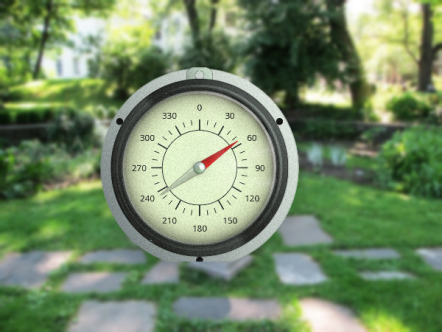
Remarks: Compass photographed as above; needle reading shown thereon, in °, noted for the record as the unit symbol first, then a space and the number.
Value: ° 55
